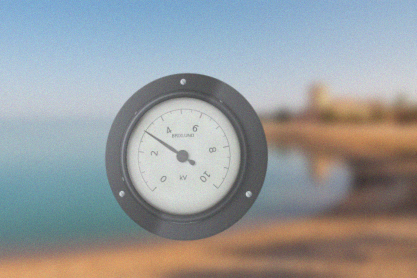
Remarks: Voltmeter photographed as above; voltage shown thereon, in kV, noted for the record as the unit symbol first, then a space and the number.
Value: kV 3
